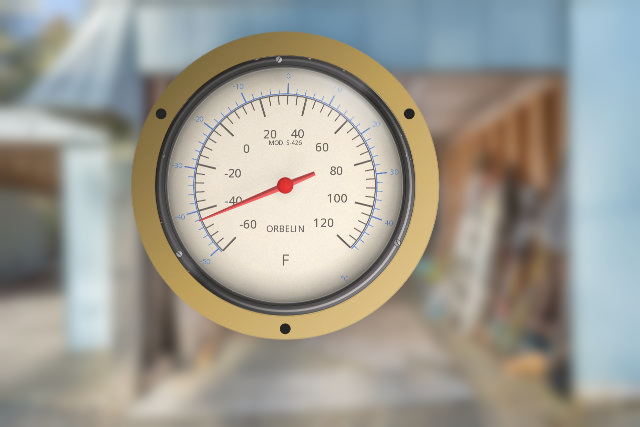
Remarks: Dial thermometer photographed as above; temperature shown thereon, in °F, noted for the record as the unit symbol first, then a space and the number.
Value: °F -44
